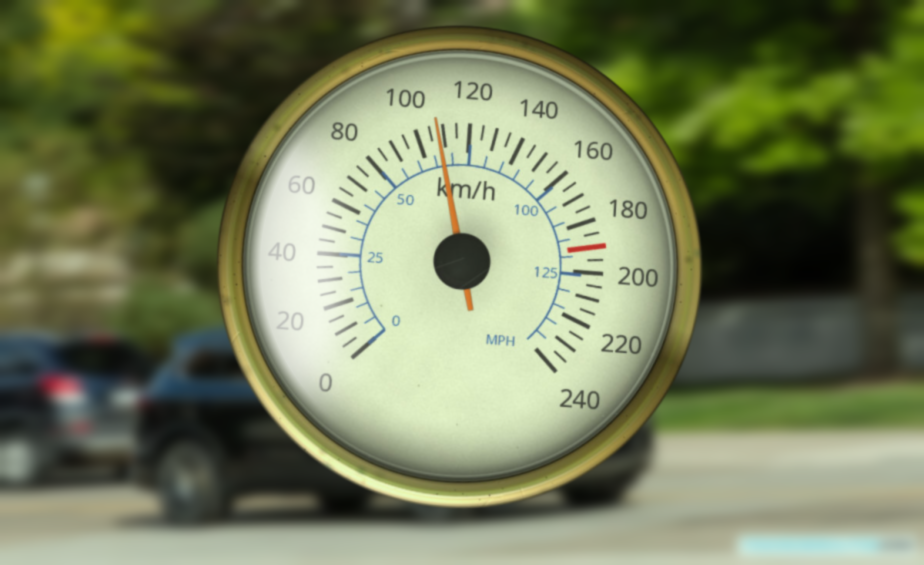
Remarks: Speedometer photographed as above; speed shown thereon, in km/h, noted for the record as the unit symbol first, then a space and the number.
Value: km/h 107.5
